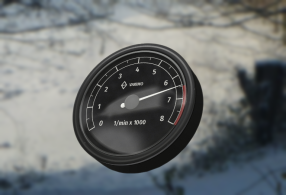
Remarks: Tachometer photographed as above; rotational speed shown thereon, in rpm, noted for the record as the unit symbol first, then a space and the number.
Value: rpm 6500
